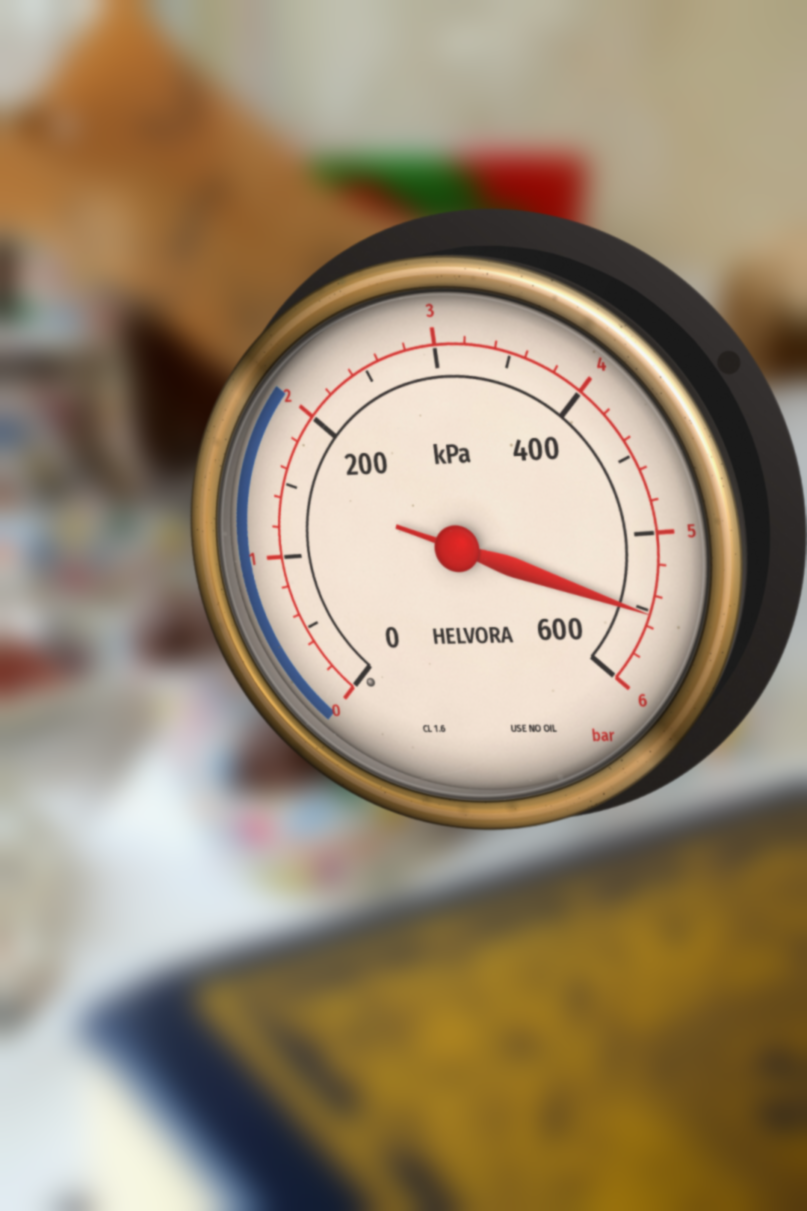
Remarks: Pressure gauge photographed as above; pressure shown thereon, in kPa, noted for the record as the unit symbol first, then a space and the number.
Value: kPa 550
